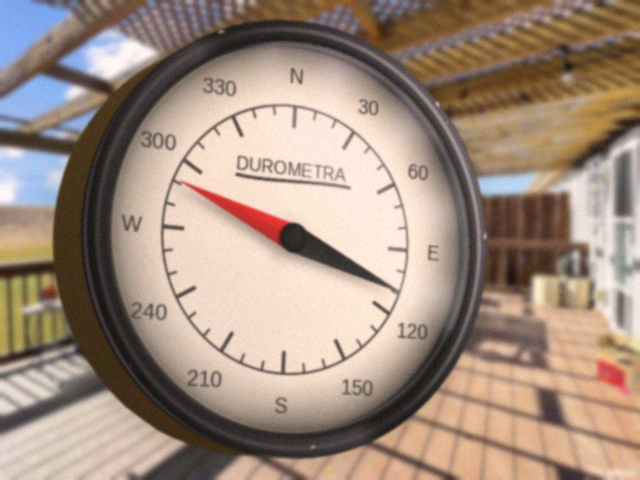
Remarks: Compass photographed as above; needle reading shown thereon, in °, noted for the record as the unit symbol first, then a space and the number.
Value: ° 290
